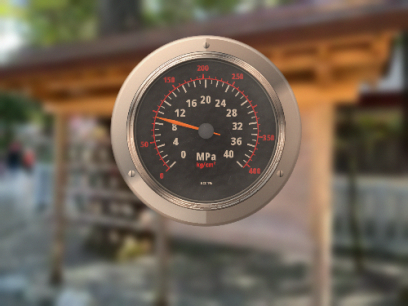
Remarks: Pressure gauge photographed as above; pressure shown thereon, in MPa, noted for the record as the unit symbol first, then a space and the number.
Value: MPa 9
